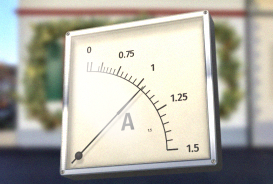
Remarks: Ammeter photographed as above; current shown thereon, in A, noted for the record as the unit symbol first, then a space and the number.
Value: A 1.05
